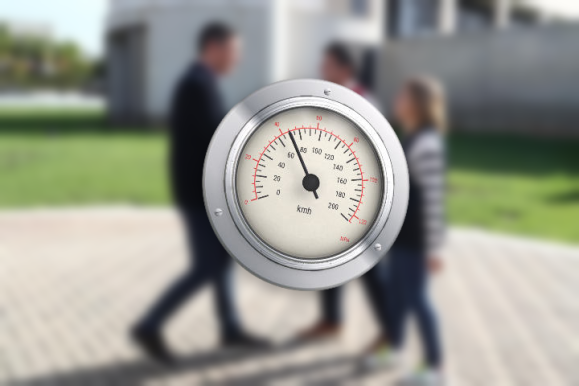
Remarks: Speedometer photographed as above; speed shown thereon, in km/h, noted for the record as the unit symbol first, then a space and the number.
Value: km/h 70
